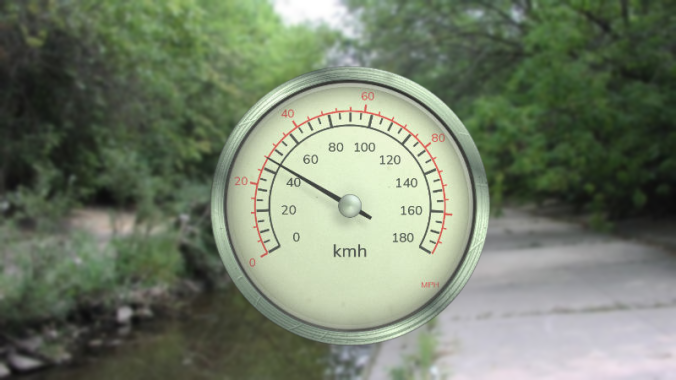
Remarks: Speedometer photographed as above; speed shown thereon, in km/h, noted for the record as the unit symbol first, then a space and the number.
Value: km/h 45
